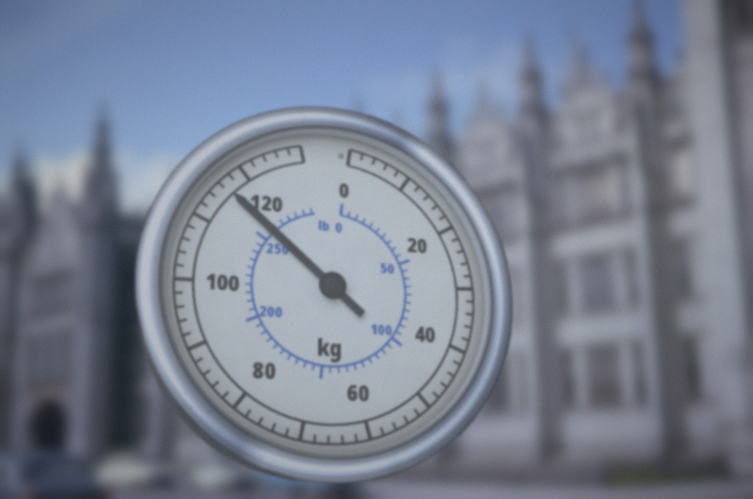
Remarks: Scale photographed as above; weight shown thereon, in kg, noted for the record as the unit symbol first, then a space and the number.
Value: kg 116
